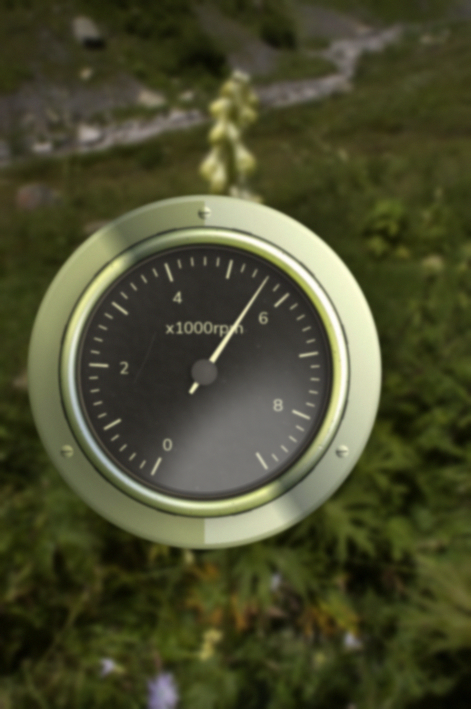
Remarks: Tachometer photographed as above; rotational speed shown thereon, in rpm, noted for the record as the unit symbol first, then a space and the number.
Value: rpm 5600
